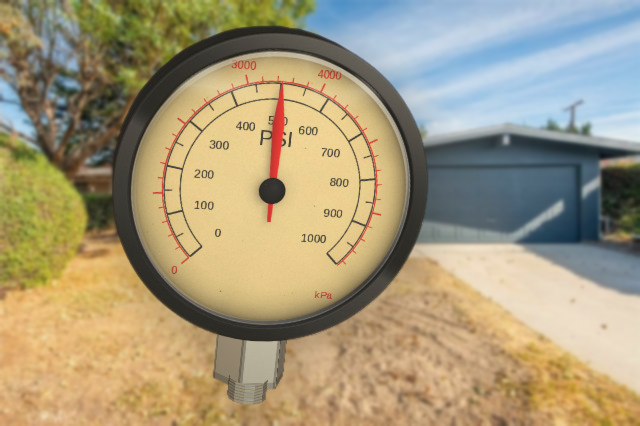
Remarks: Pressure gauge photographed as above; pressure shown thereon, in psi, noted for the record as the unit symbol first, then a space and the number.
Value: psi 500
